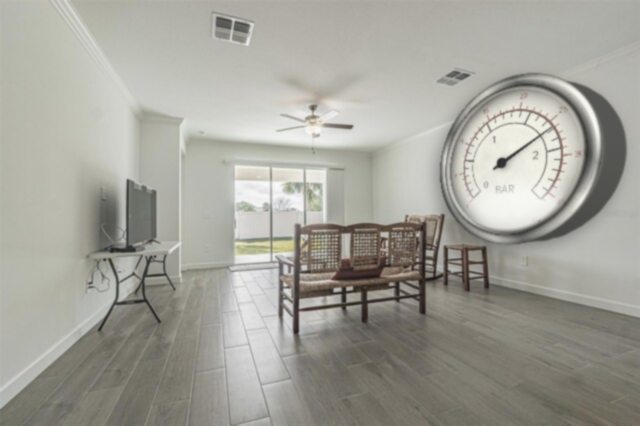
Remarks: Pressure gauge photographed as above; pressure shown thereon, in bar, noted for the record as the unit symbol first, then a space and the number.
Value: bar 1.8
